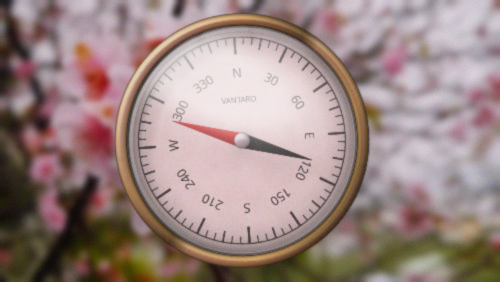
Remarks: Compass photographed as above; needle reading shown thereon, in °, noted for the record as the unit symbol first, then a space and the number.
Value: ° 290
